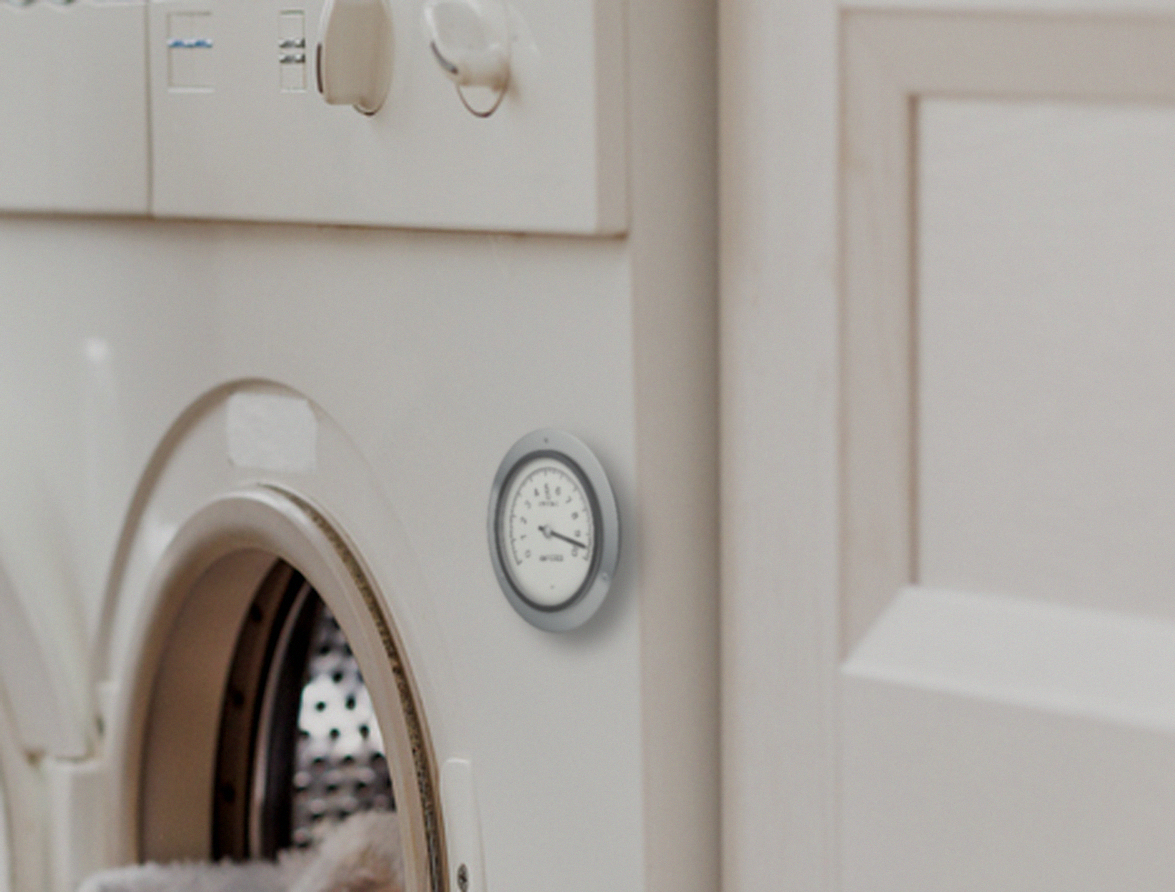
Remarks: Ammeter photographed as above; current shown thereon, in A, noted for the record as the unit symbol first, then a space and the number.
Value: A 9.5
